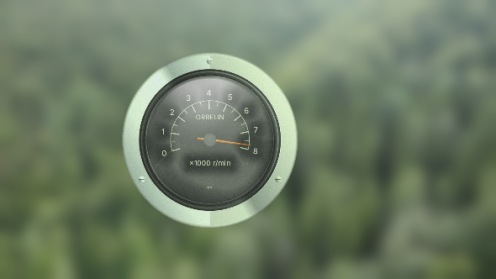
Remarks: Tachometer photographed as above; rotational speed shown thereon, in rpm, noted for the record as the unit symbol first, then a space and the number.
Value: rpm 7750
